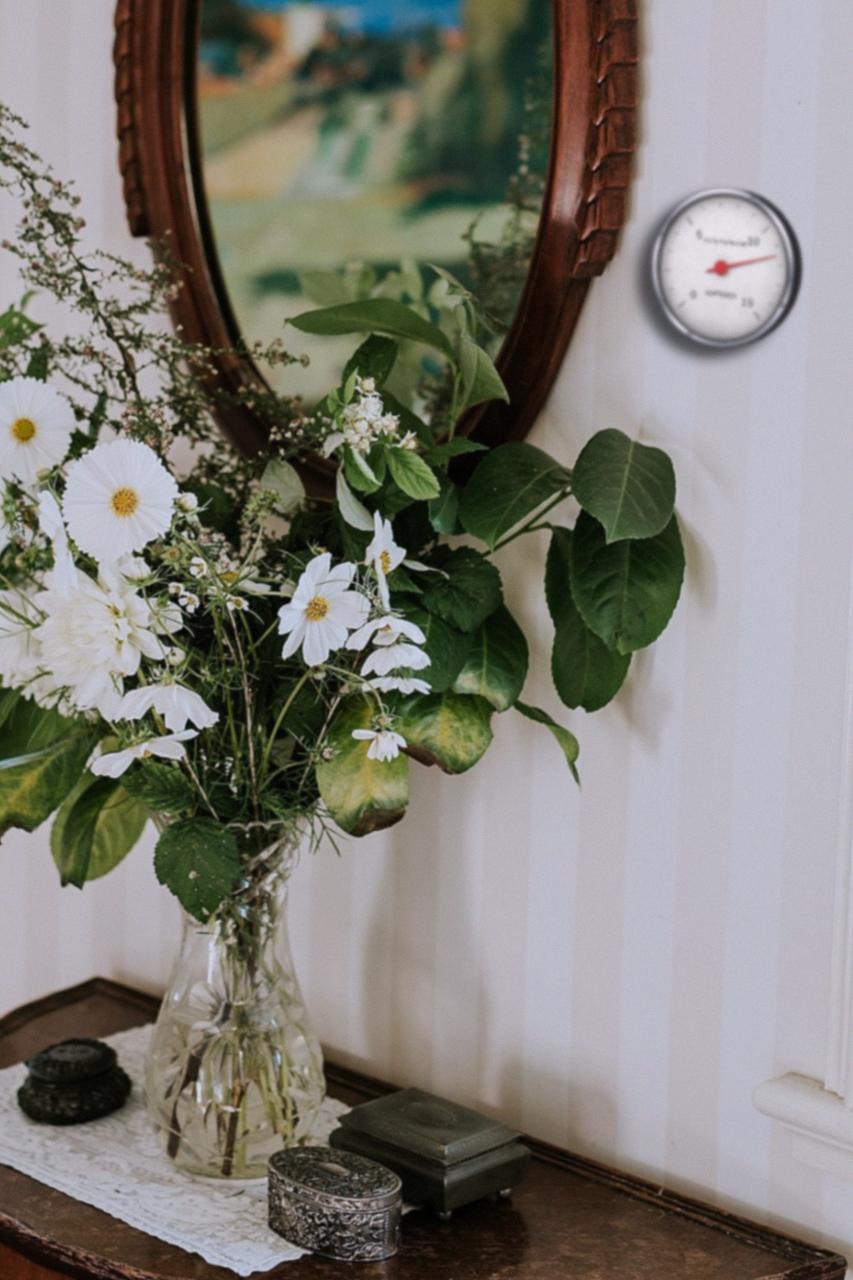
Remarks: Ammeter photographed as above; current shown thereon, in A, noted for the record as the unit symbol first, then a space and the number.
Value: A 11.5
